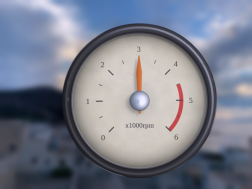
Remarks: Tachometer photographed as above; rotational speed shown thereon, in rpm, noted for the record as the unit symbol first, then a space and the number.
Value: rpm 3000
